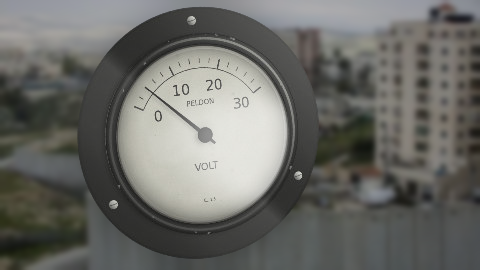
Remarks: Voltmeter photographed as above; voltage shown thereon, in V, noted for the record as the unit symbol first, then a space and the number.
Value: V 4
